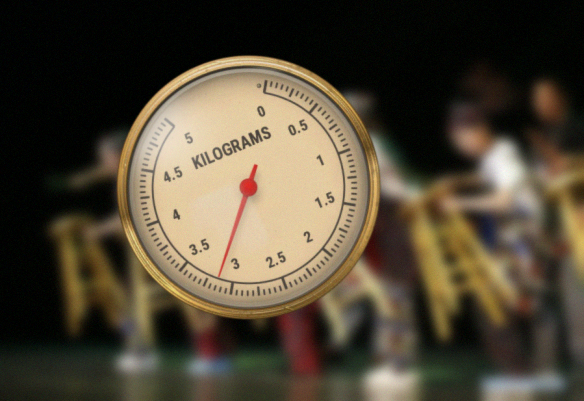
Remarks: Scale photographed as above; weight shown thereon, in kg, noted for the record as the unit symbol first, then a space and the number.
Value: kg 3.15
